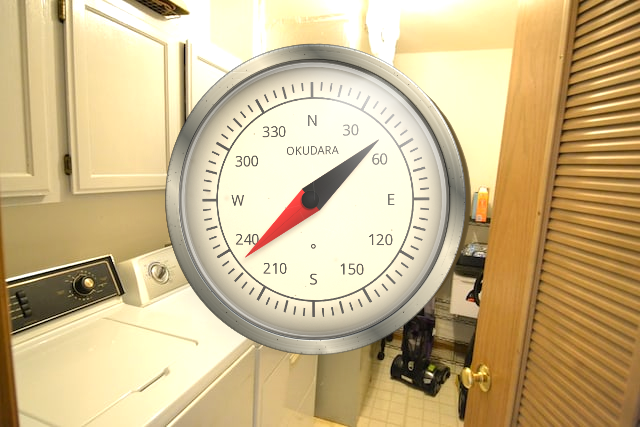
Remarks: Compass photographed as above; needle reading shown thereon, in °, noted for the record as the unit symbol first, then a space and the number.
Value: ° 230
